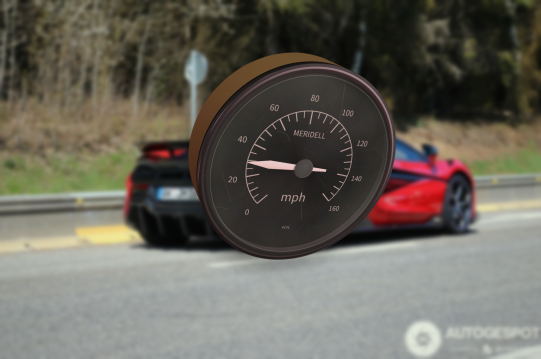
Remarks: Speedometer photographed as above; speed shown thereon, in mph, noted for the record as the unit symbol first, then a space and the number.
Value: mph 30
